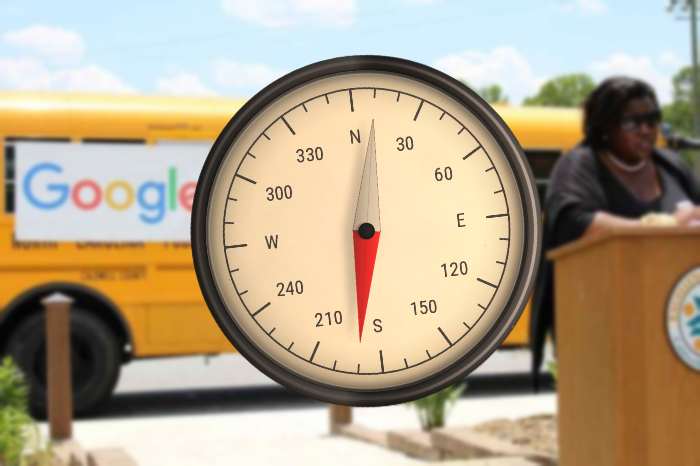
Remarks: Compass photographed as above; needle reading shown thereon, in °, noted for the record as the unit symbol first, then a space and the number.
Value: ° 190
